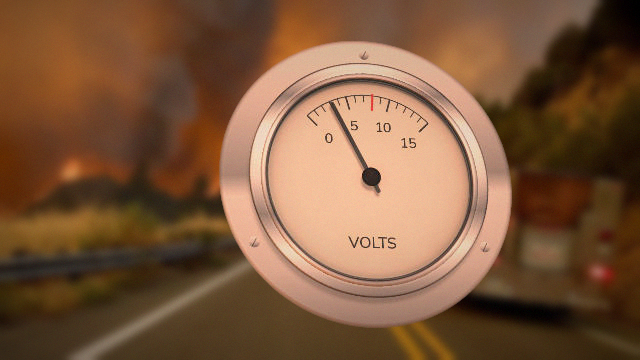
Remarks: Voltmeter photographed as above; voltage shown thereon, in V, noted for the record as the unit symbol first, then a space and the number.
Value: V 3
